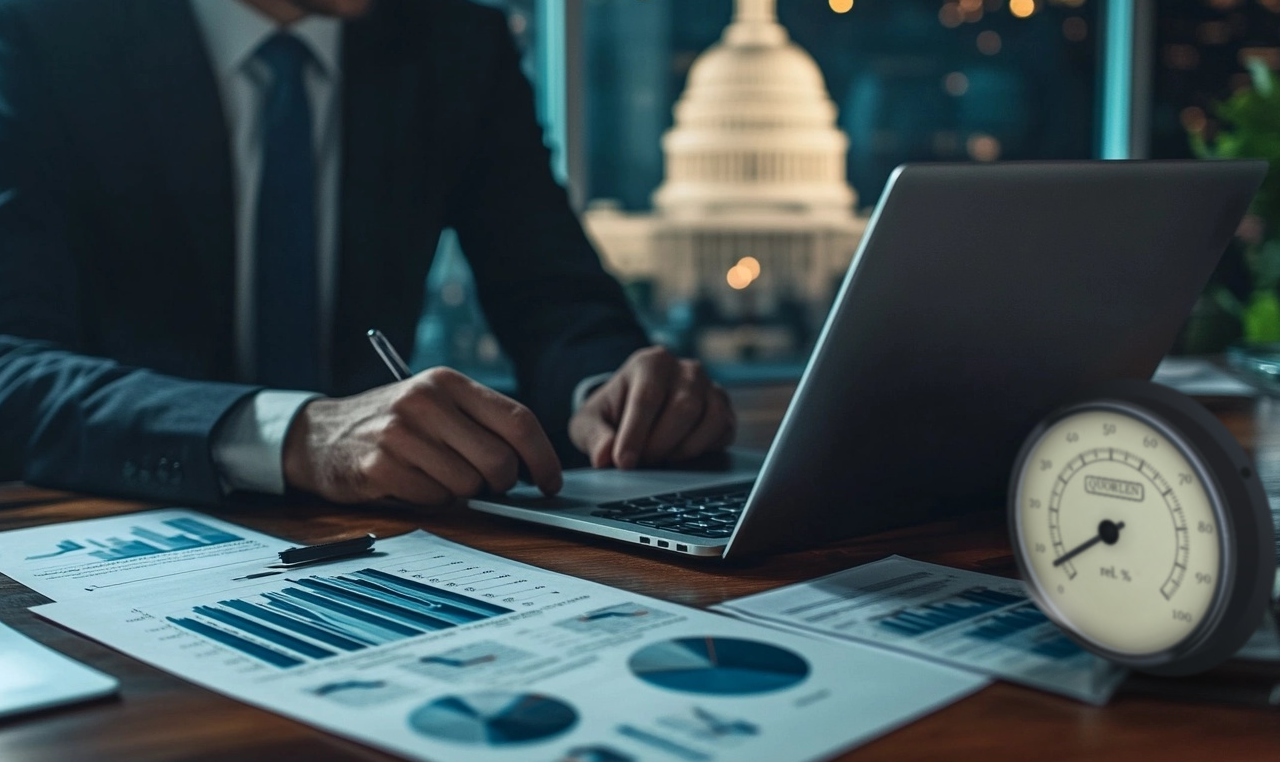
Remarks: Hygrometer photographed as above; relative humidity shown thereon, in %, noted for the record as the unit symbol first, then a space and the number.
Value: % 5
